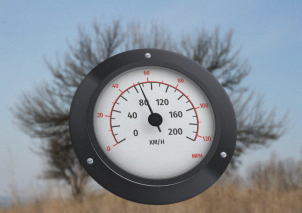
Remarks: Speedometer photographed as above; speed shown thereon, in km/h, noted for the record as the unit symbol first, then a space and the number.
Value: km/h 85
